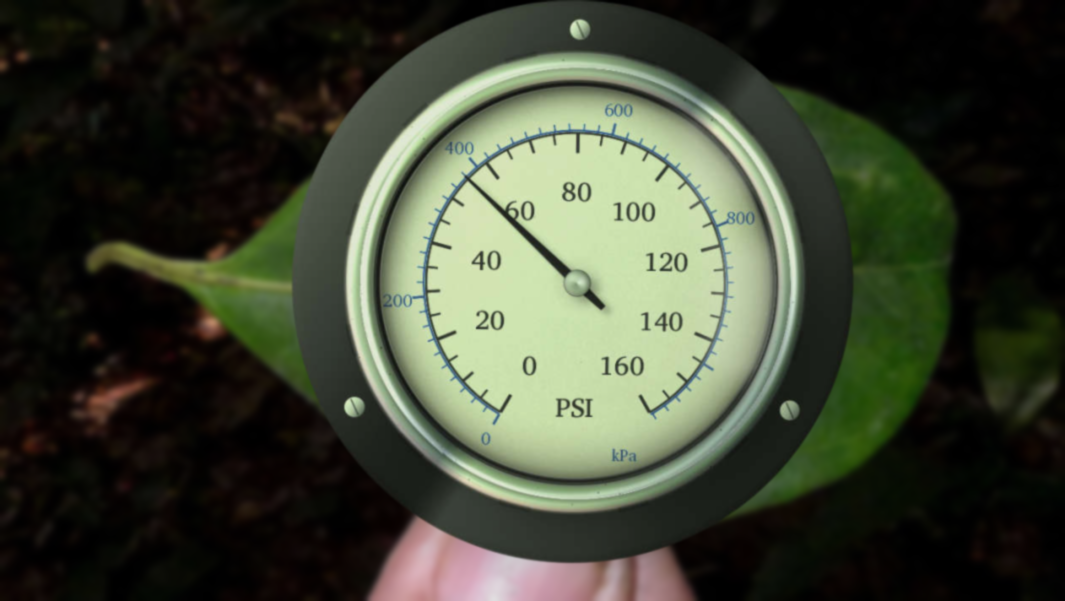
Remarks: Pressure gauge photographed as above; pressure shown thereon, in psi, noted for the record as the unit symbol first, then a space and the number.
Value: psi 55
